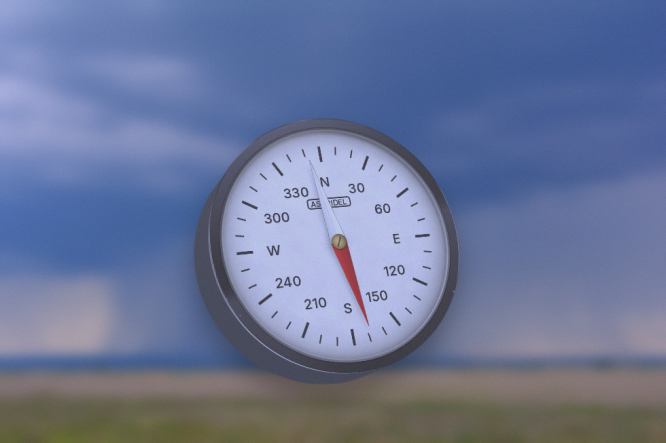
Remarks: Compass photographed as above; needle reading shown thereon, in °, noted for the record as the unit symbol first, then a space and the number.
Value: ° 170
